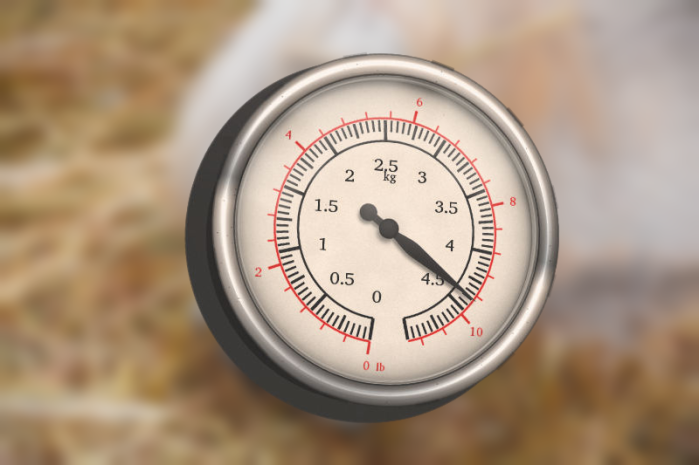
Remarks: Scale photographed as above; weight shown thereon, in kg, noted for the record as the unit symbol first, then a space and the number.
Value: kg 4.4
